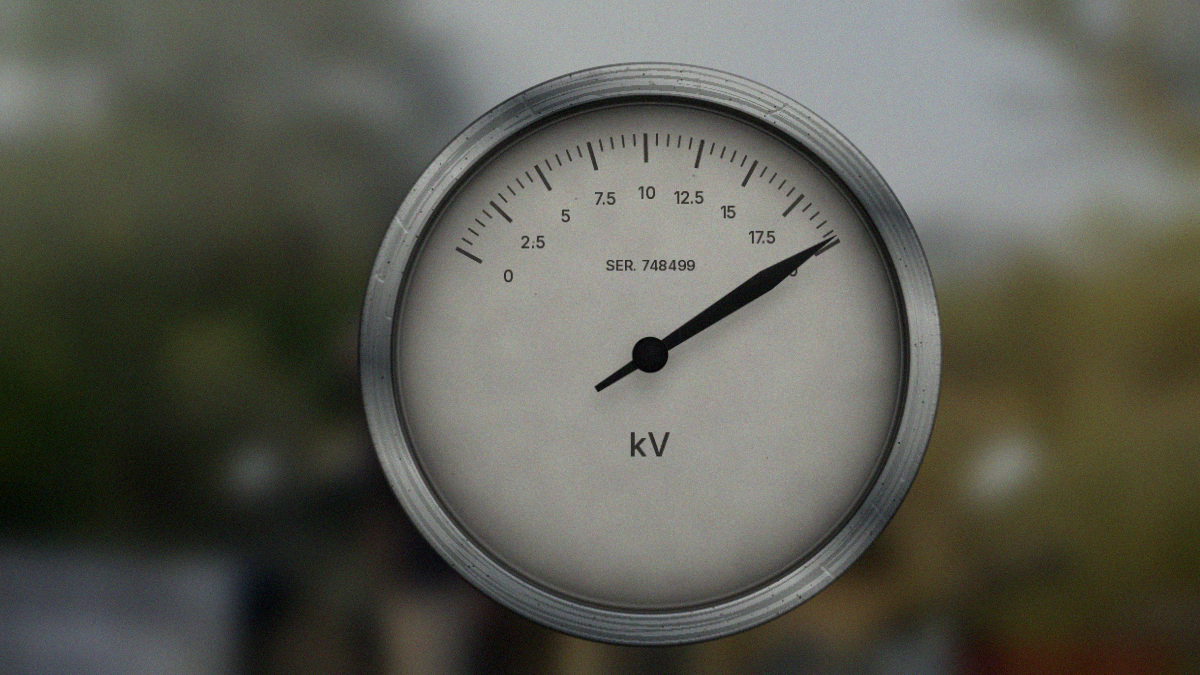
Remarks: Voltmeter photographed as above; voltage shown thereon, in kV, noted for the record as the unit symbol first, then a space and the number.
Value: kV 19.75
